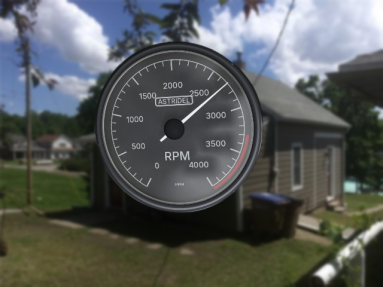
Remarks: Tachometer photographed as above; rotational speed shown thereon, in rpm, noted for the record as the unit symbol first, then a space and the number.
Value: rpm 2700
